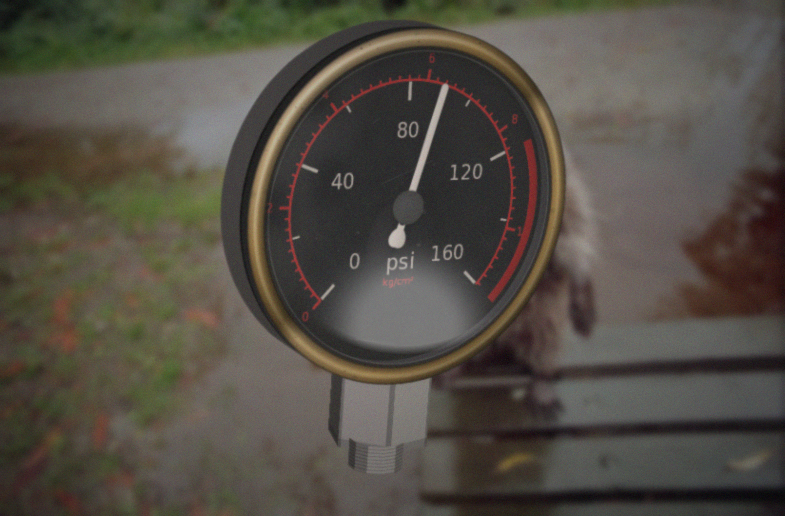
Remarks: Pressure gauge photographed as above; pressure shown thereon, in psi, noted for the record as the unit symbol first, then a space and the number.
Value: psi 90
